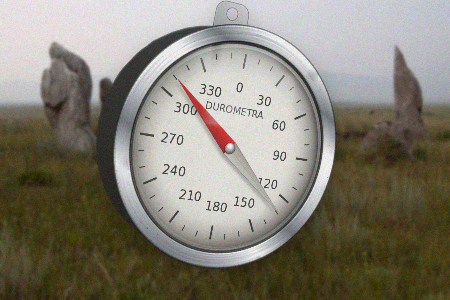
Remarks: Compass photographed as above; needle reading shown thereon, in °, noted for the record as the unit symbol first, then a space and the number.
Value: ° 310
